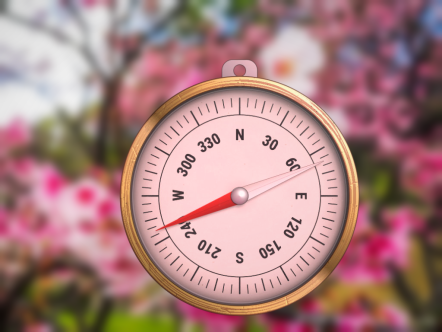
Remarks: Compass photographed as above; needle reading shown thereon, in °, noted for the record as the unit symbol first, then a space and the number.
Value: ° 247.5
